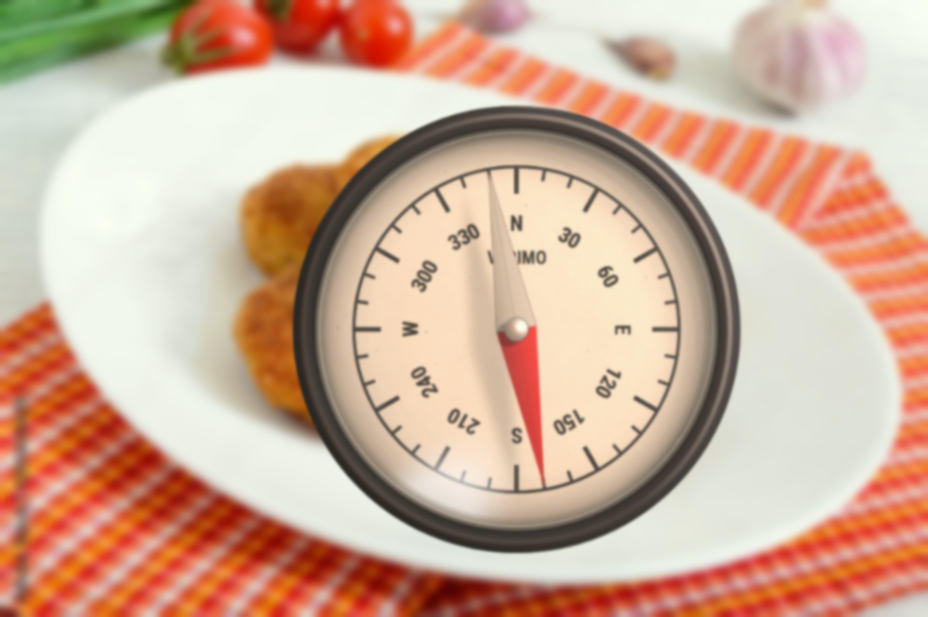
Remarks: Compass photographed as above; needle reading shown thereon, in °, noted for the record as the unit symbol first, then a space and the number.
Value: ° 170
